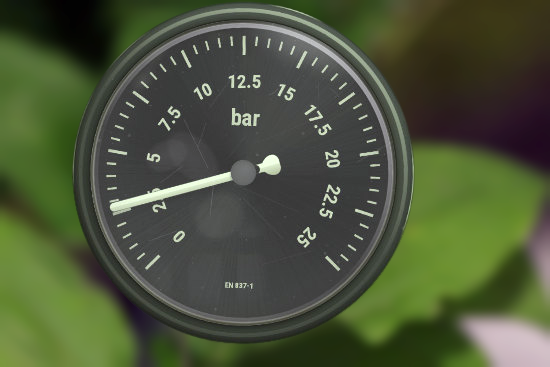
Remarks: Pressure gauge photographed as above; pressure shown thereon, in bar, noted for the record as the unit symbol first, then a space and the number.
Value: bar 2.75
